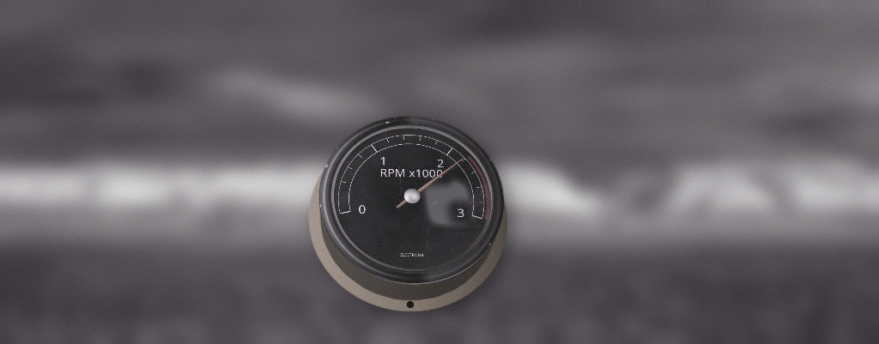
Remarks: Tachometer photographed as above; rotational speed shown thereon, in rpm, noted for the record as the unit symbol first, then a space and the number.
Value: rpm 2200
